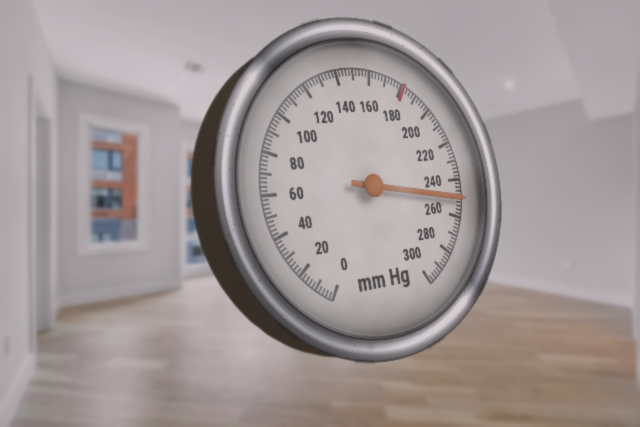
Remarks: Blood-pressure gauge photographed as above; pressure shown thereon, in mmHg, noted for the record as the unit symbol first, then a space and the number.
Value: mmHg 250
